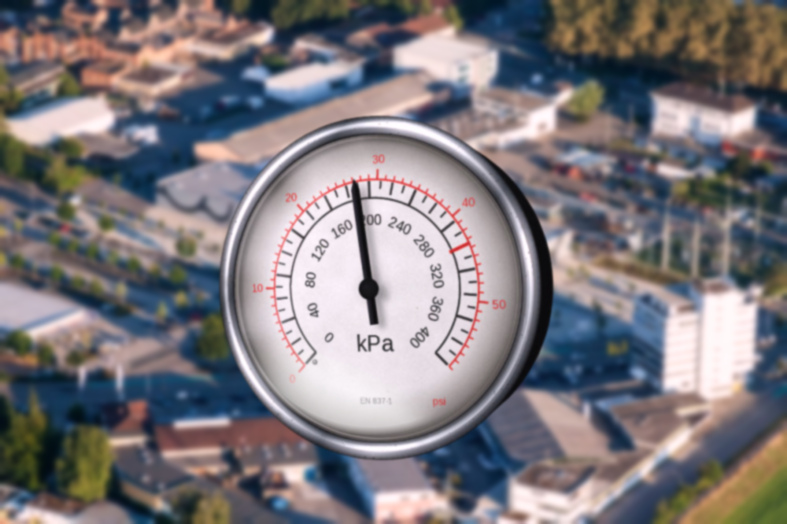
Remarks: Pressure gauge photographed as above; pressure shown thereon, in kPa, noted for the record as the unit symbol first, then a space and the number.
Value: kPa 190
